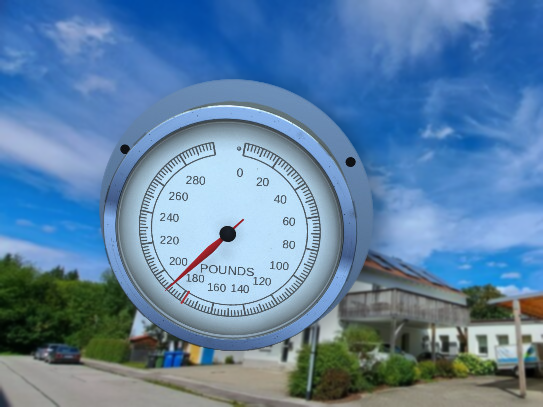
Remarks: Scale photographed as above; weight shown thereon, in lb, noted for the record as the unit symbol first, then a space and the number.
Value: lb 190
